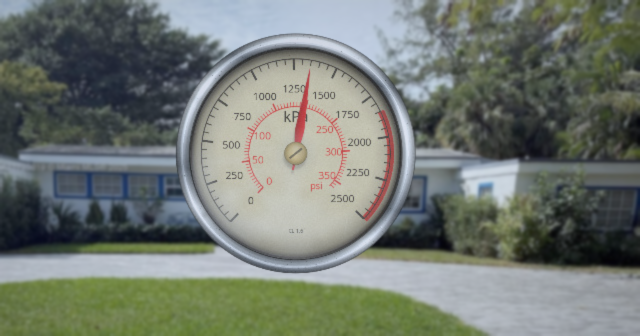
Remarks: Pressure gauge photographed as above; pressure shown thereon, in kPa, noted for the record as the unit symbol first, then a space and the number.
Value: kPa 1350
